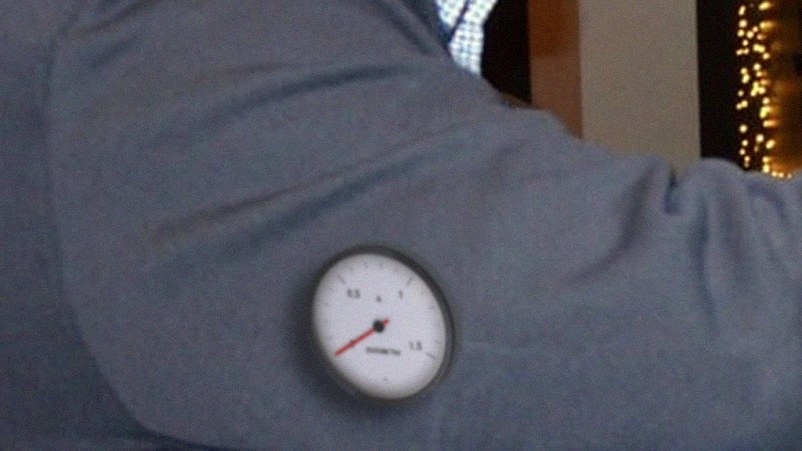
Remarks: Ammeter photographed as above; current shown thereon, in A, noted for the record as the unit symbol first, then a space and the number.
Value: A 0
